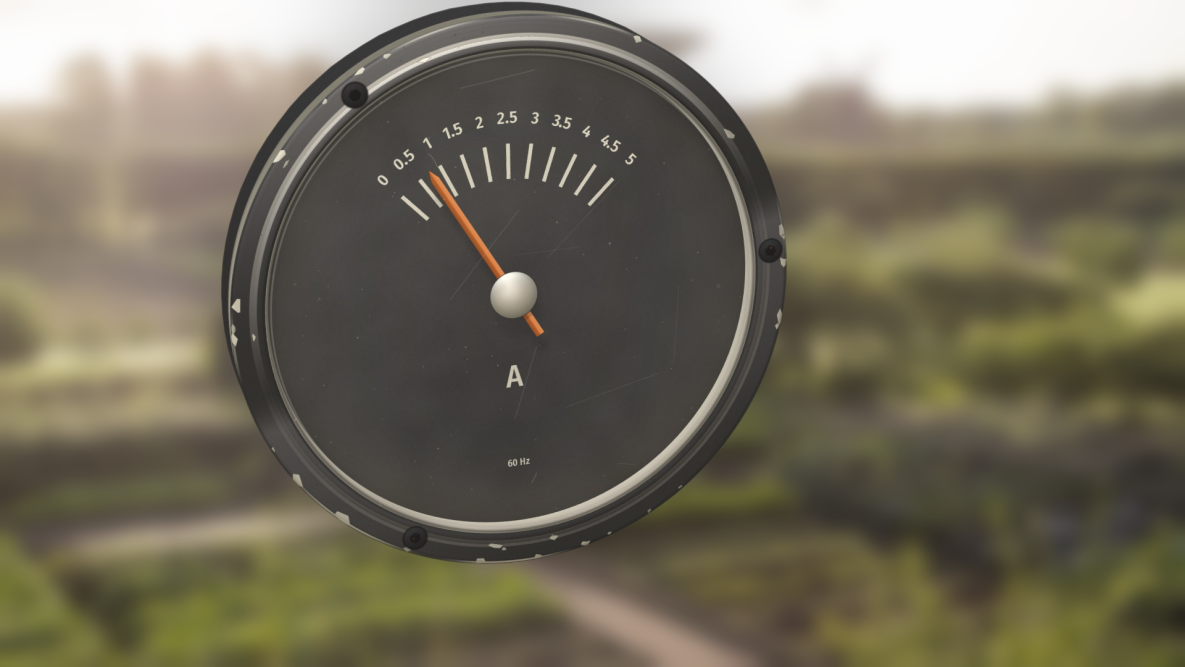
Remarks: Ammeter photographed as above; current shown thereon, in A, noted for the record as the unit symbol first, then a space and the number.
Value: A 0.75
